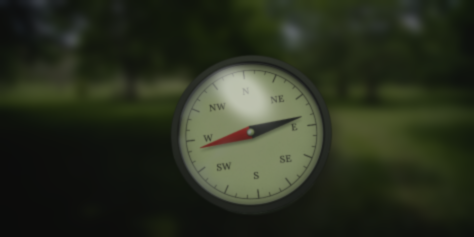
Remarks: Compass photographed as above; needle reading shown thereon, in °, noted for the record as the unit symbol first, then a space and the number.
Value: ° 260
